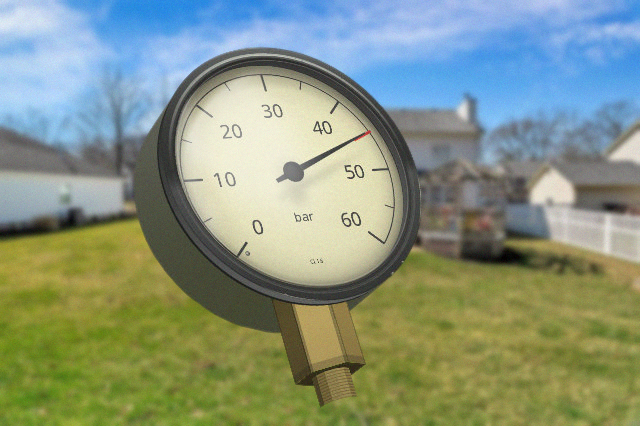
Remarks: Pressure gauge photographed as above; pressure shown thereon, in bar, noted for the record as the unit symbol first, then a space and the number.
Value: bar 45
